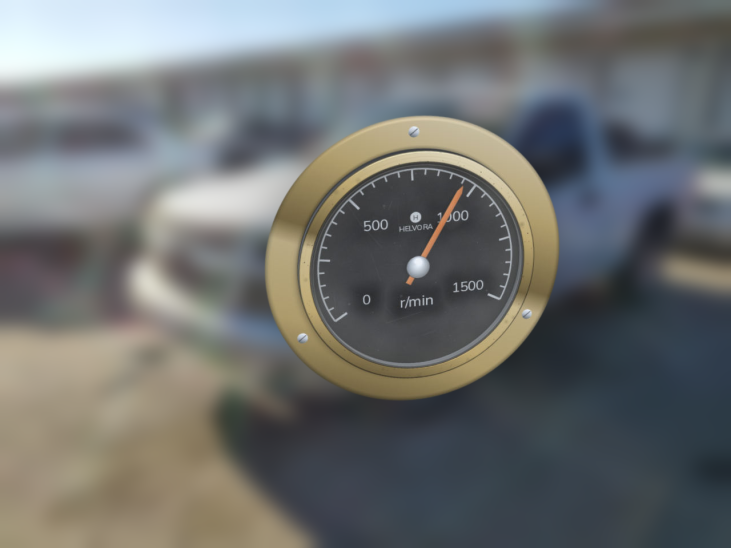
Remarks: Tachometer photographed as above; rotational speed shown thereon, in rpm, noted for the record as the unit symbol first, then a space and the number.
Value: rpm 950
